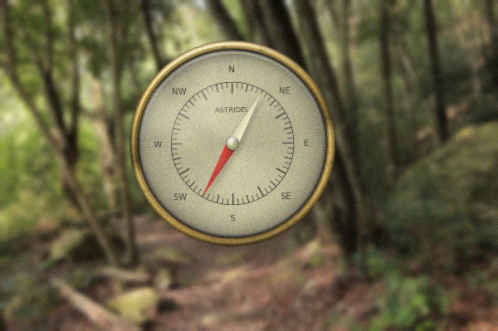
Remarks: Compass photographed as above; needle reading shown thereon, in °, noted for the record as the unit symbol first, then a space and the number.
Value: ° 210
